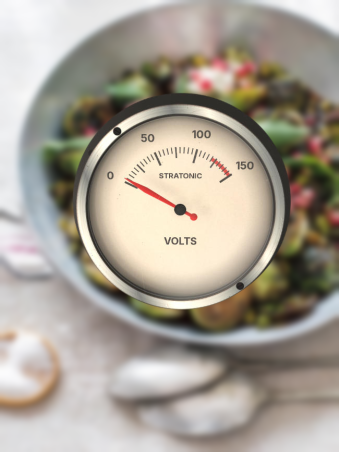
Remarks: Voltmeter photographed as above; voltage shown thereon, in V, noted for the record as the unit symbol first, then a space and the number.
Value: V 5
